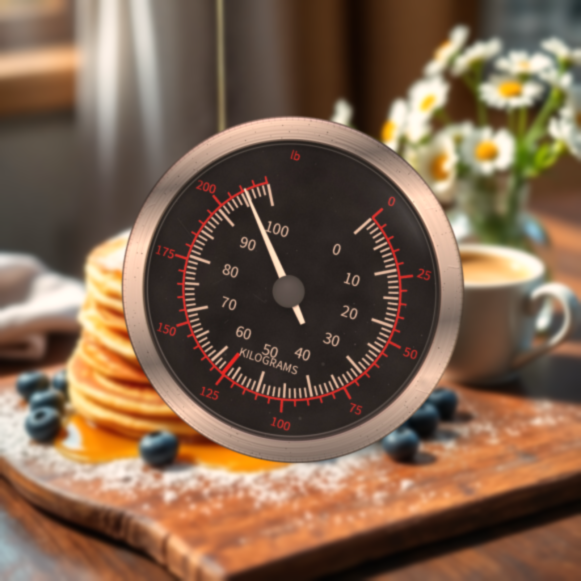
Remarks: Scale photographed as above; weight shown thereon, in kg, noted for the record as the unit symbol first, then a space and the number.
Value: kg 96
